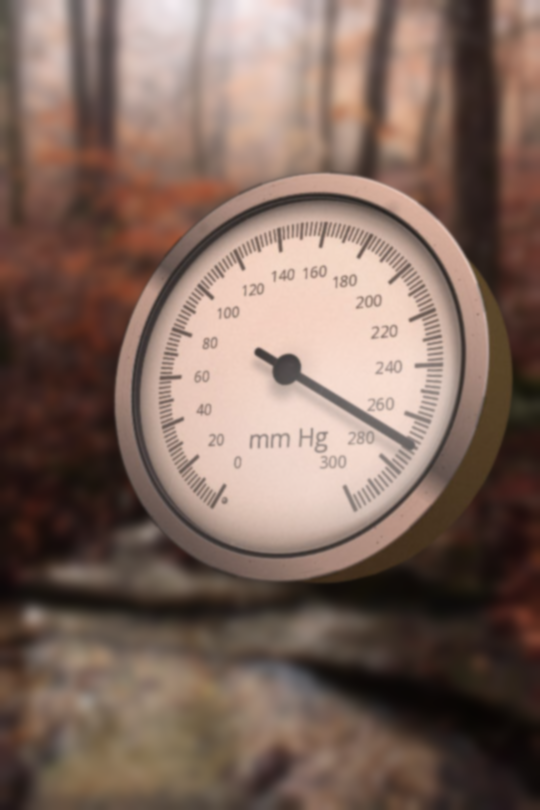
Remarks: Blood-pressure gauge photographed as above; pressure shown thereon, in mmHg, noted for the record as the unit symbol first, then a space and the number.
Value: mmHg 270
